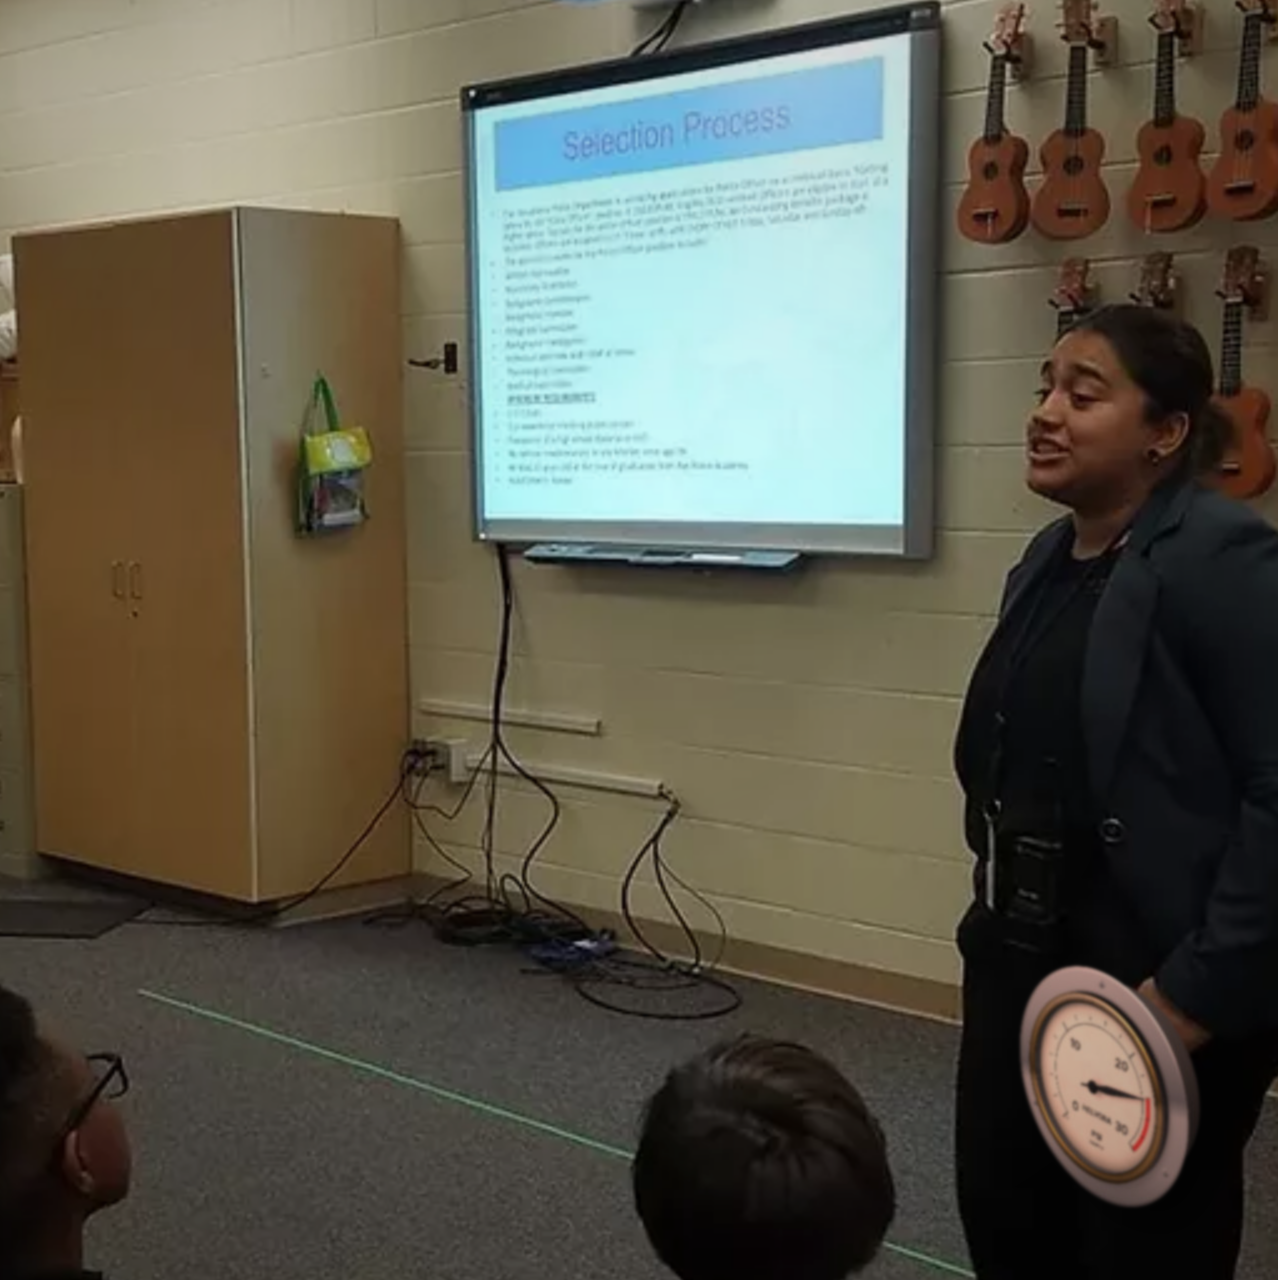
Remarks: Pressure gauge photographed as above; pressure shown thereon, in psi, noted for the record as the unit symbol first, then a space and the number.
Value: psi 24
